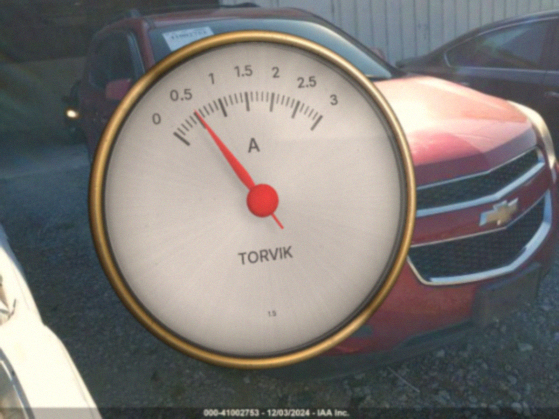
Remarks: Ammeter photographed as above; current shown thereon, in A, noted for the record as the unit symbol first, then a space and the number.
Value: A 0.5
